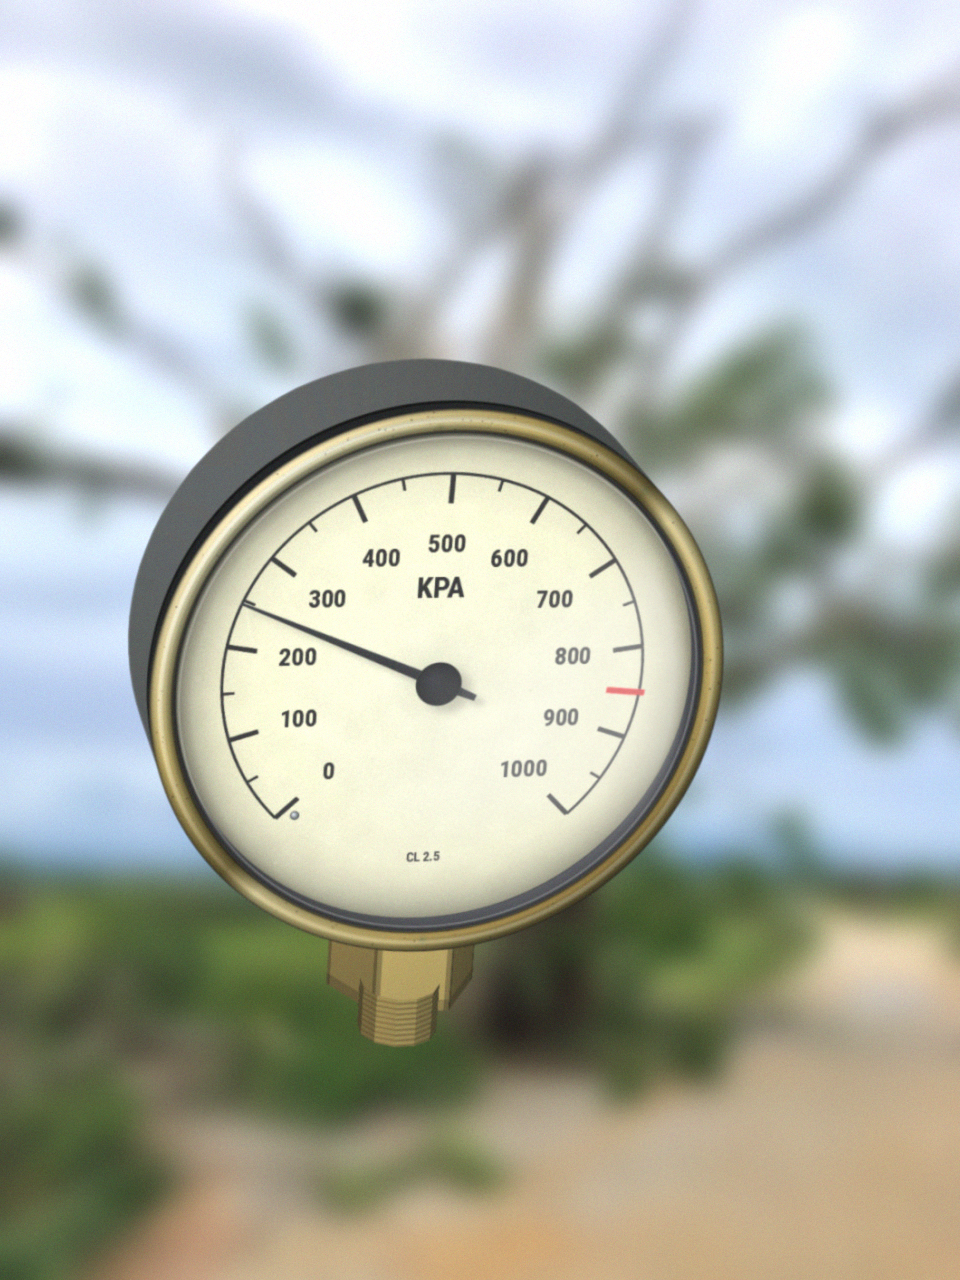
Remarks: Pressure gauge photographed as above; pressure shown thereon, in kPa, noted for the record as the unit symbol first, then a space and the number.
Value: kPa 250
